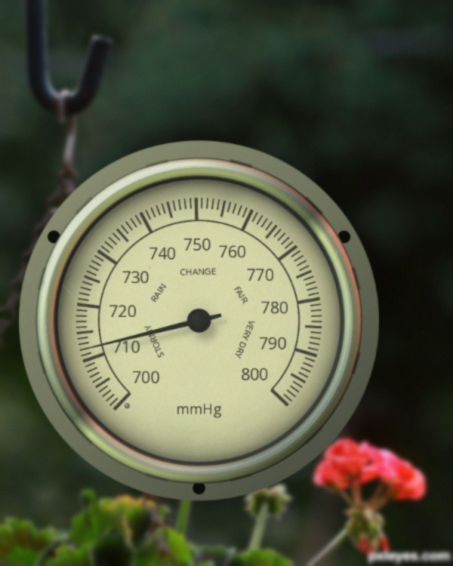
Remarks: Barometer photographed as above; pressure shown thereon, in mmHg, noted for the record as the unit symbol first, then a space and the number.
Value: mmHg 712
